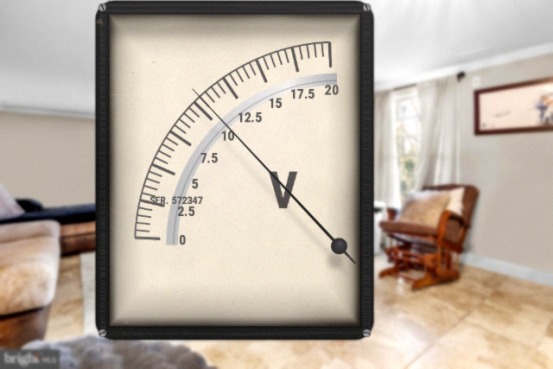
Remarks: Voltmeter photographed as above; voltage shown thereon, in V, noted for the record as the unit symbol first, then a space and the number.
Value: V 10.5
